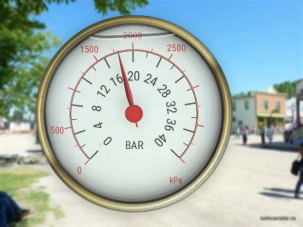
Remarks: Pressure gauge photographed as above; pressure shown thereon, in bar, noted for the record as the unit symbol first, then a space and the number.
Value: bar 18
